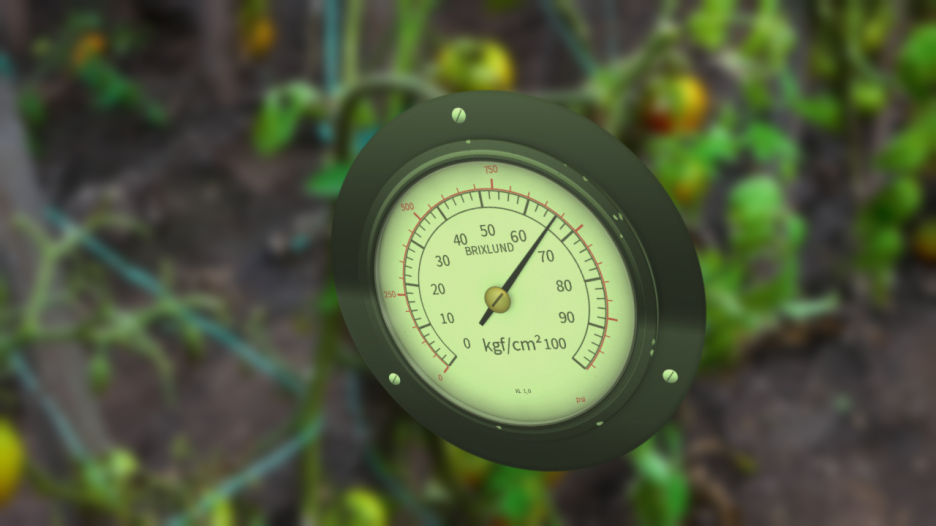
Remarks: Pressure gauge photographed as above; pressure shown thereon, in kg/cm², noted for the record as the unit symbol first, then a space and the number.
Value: kg/cm² 66
